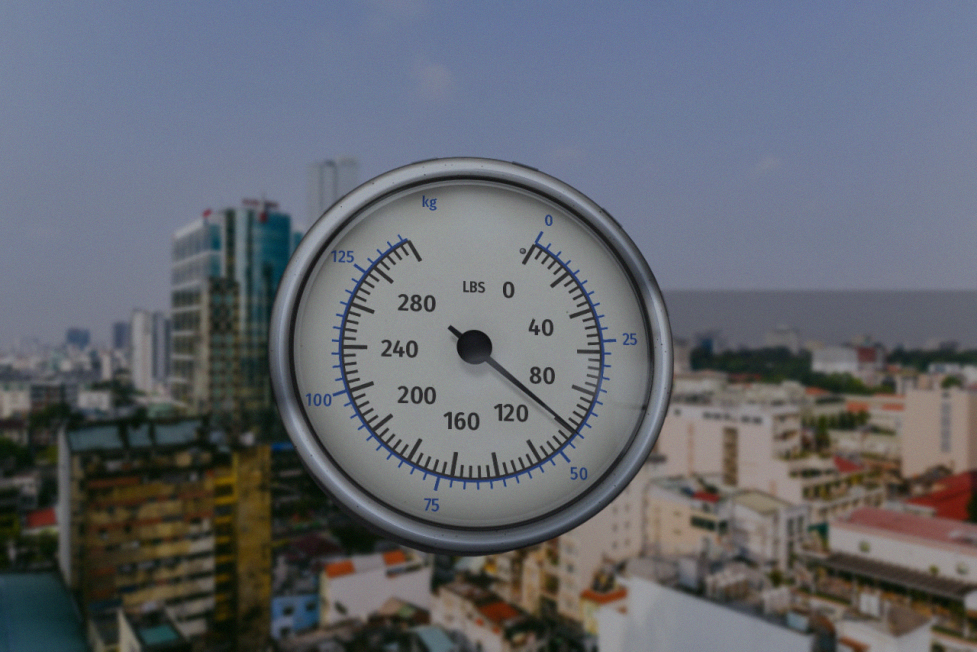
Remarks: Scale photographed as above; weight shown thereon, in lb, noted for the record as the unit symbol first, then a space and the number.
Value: lb 100
